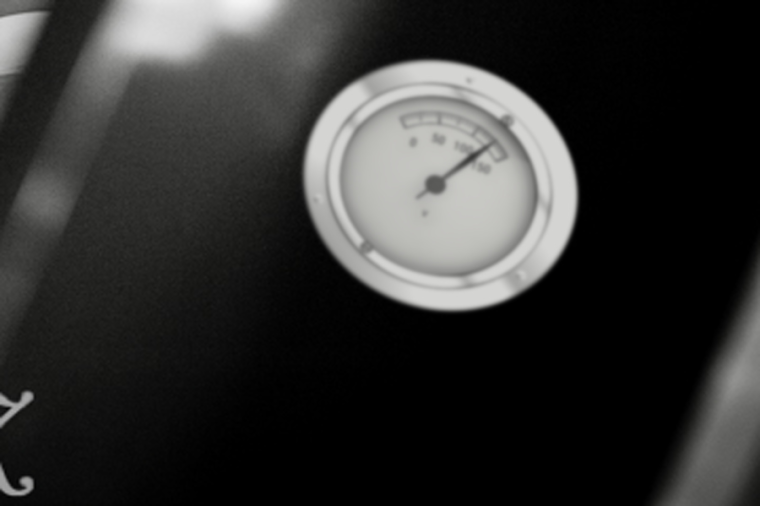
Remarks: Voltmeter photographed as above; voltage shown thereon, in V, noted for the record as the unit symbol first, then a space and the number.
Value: V 125
